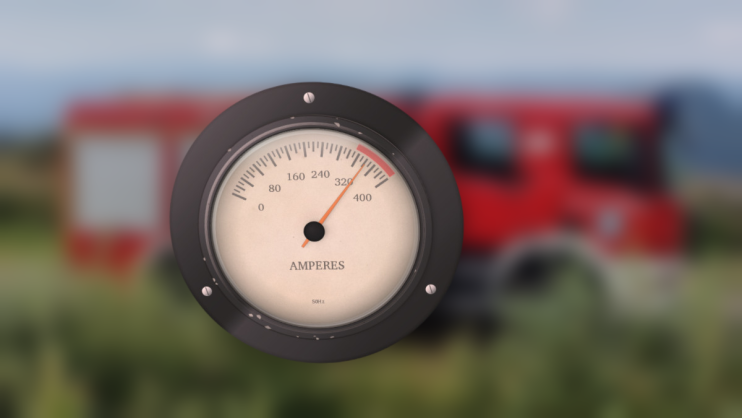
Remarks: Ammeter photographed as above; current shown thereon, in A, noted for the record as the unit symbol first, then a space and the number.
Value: A 340
